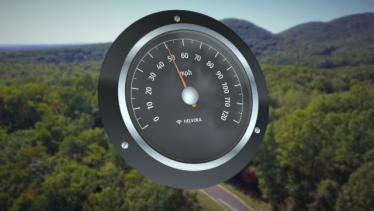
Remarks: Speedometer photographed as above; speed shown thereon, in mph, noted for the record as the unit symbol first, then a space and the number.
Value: mph 50
